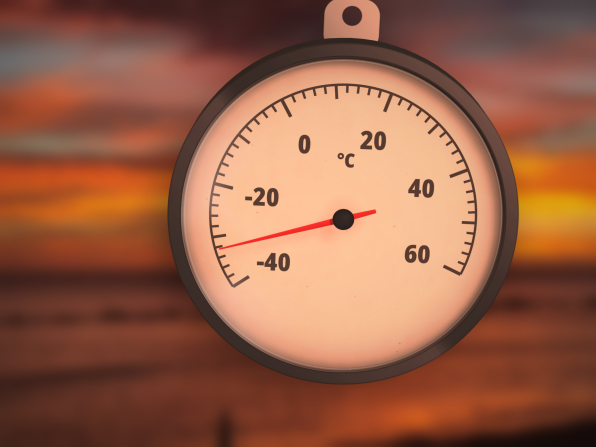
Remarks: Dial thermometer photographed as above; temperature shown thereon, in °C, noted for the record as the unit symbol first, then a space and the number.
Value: °C -32
